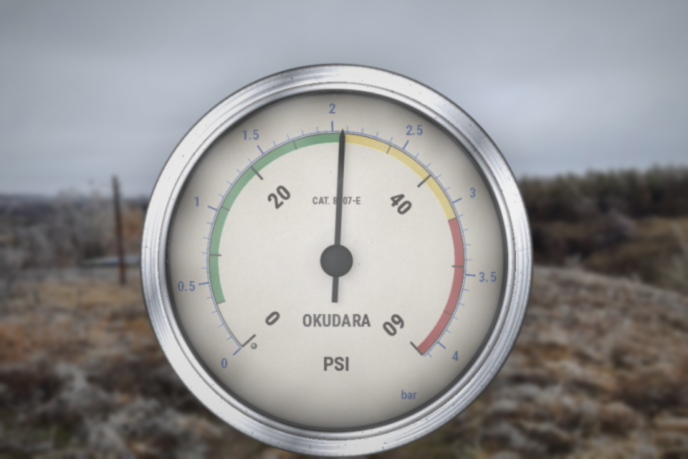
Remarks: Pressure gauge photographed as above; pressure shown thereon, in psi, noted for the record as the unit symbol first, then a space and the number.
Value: psi 30
